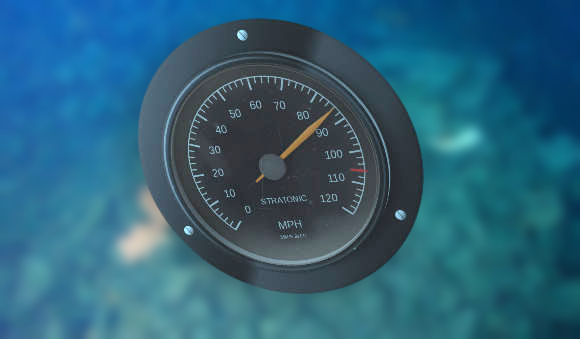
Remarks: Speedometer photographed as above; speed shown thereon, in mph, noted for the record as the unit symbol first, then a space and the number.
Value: mph 86
